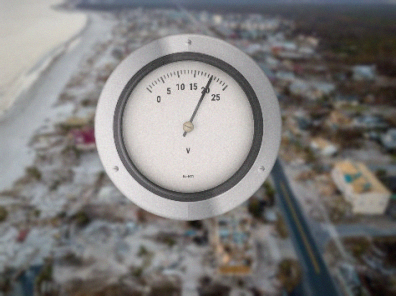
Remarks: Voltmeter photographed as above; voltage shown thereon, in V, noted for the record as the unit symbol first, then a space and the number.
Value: V 20
